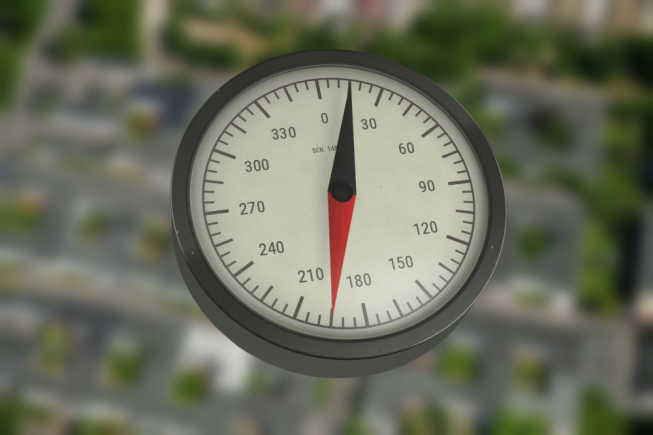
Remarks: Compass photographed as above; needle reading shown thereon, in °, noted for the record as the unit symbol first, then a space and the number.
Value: ° 195
